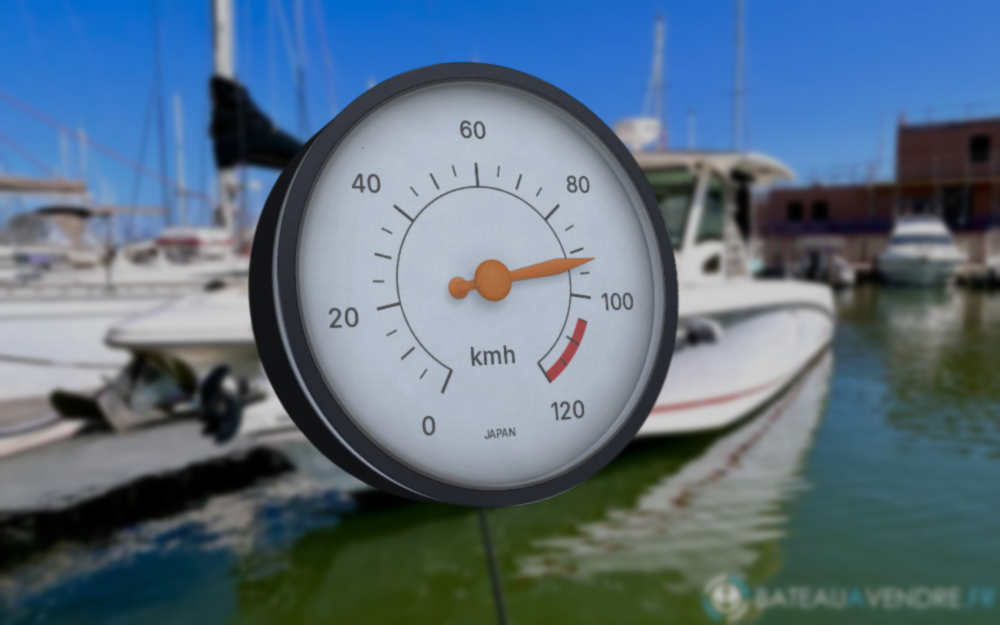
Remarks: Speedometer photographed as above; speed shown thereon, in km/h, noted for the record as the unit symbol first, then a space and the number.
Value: km/h 92.5
